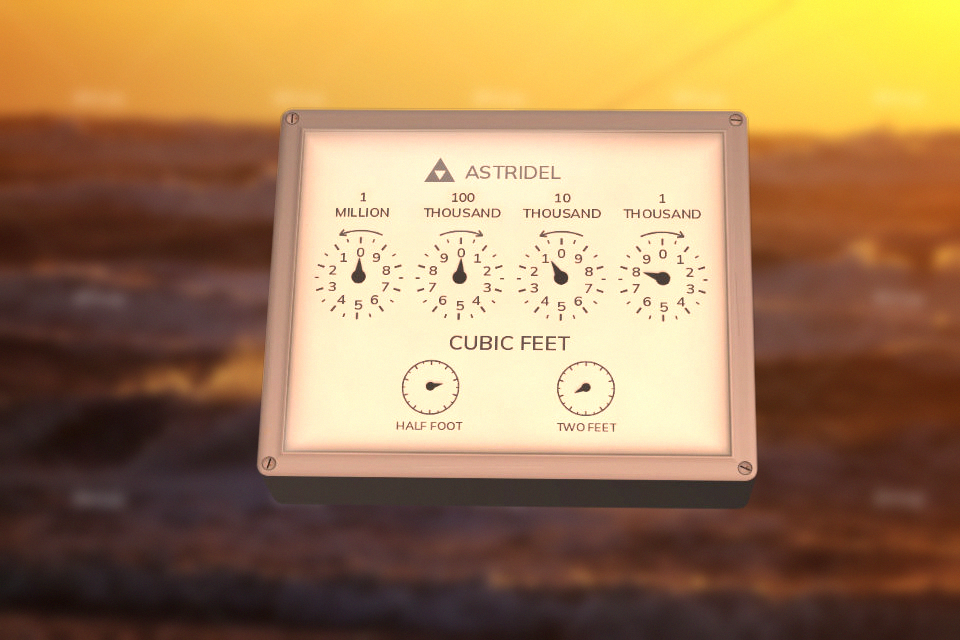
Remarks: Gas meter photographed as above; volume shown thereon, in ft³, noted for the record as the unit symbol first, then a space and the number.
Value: ft³ 800
